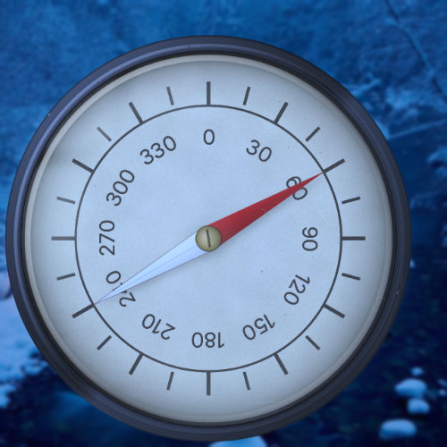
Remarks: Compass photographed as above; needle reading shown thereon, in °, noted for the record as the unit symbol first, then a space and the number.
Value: ° 60
